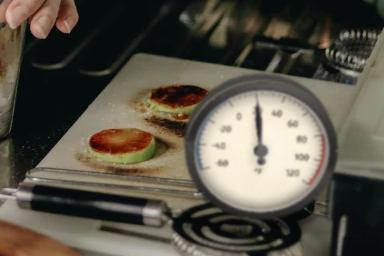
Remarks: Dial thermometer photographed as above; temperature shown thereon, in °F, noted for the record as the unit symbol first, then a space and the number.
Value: °F 20
